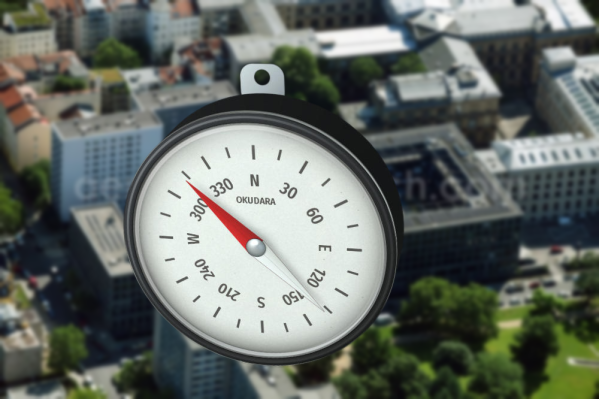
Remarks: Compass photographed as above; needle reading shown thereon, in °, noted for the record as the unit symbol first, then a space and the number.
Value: ° 315
